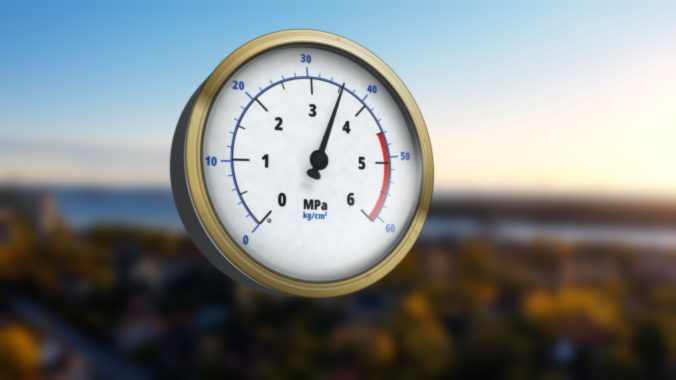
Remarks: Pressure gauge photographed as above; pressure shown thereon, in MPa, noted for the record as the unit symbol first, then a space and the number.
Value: MPa 3.5
